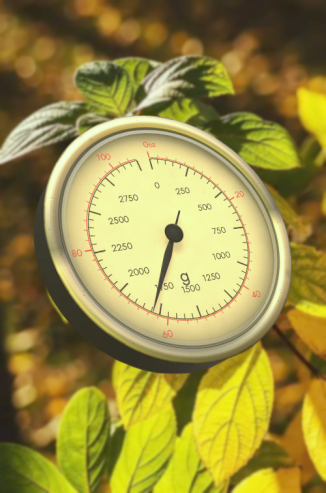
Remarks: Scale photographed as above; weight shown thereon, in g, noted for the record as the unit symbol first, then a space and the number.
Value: g 1800
